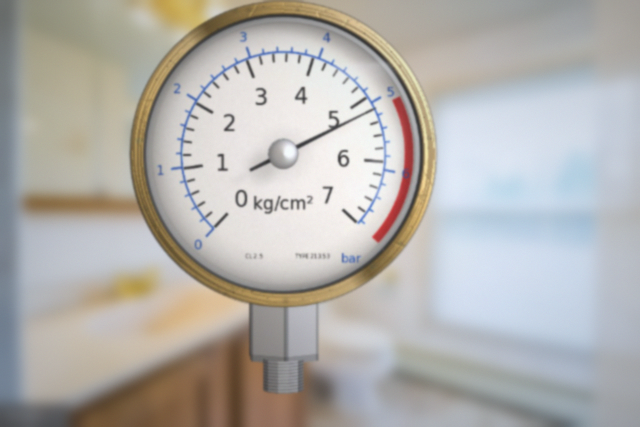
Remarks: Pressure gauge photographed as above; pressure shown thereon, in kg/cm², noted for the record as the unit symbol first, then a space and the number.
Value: kg/cm² 5.2
